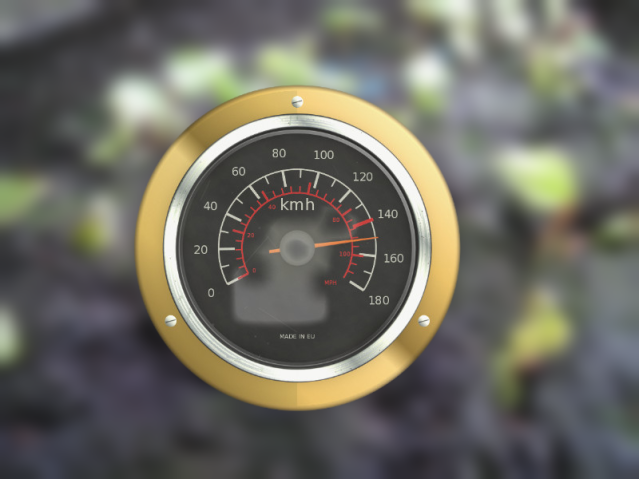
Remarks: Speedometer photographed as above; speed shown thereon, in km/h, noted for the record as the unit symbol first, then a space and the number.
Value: km/h 150
